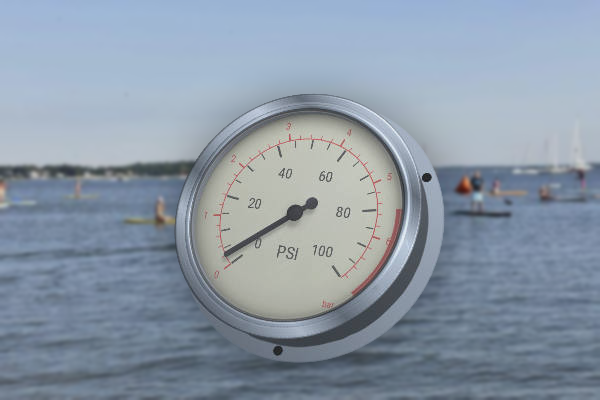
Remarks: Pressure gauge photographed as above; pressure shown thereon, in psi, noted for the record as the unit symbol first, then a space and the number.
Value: psi 2.5
